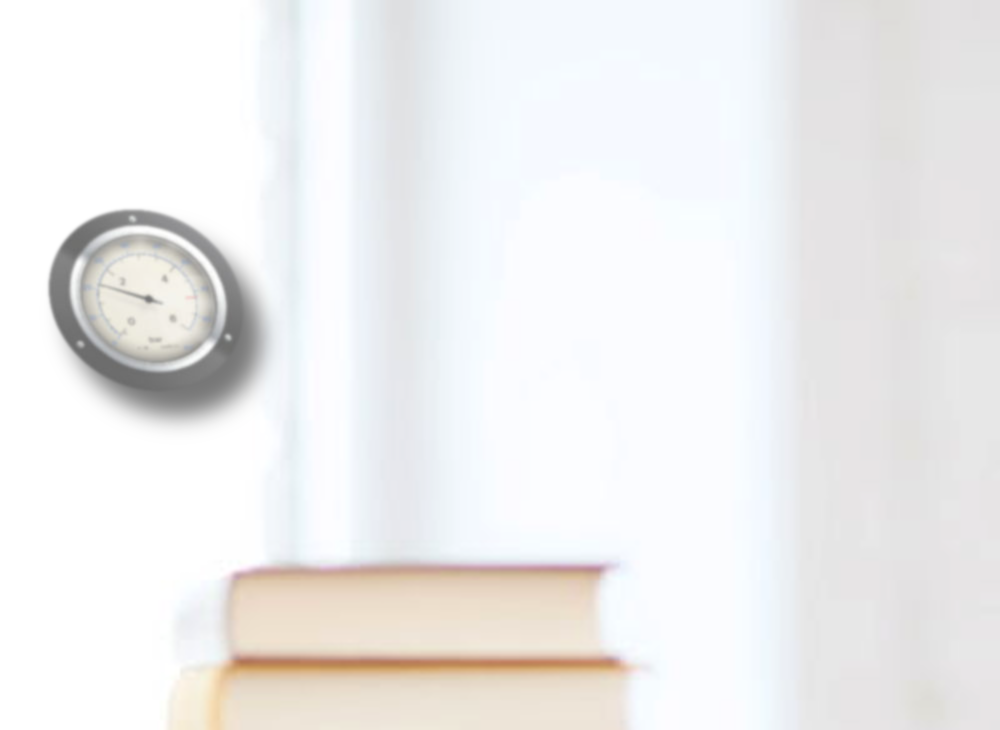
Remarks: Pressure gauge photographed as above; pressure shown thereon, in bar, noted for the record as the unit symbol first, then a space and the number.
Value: bar 1.5
